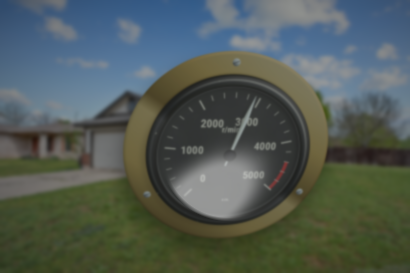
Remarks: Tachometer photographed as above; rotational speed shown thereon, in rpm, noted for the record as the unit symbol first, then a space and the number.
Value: rpm 2900
